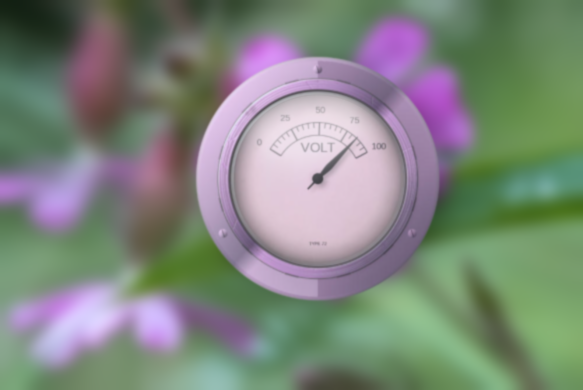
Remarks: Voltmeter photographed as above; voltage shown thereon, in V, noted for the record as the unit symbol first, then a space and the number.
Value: V 85
